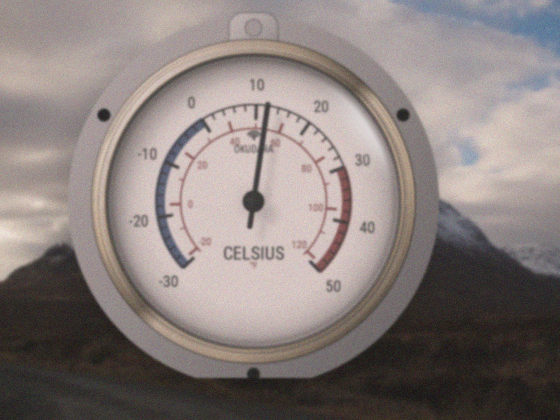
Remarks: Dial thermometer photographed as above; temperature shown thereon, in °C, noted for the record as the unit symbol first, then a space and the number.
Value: °C 12
